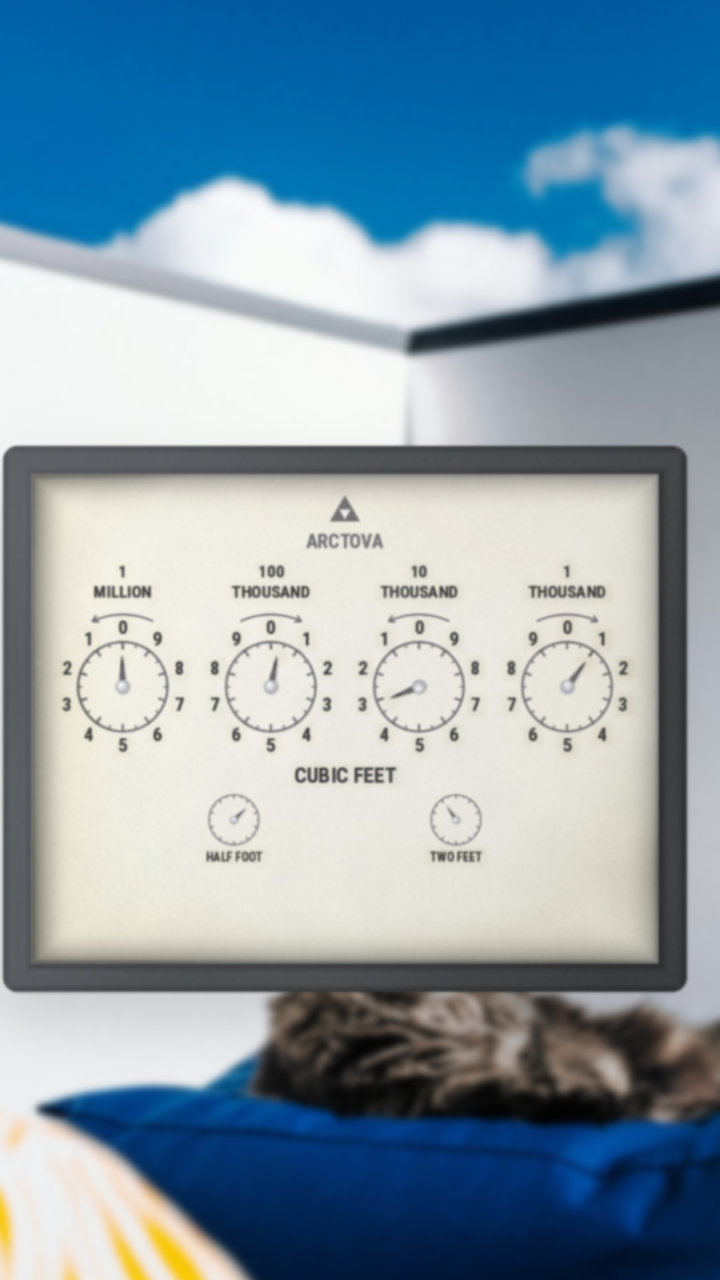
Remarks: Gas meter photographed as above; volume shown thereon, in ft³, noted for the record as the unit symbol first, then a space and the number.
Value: ft³ 3100
